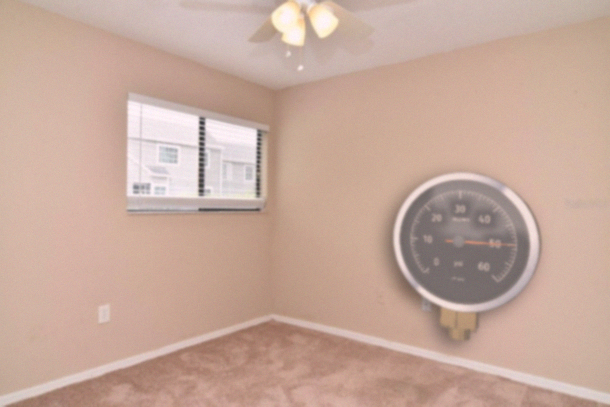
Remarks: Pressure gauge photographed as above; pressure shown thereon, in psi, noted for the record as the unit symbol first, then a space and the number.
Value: psi 50
